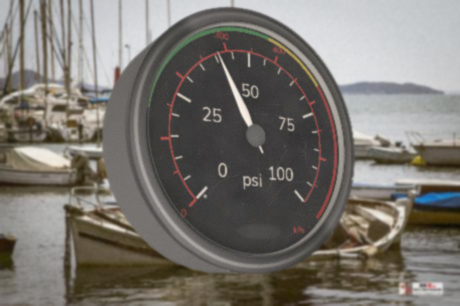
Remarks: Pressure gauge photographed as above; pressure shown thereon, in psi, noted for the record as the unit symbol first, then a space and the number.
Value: psi 40
